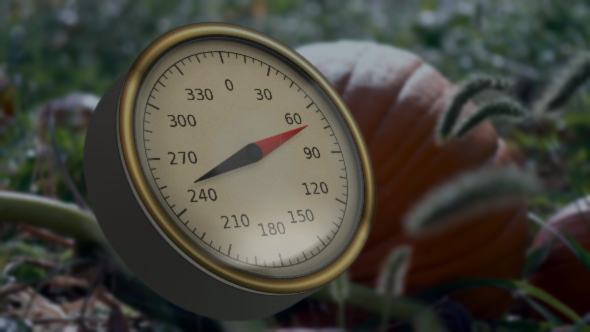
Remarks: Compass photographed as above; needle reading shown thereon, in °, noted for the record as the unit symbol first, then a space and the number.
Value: ° 70
